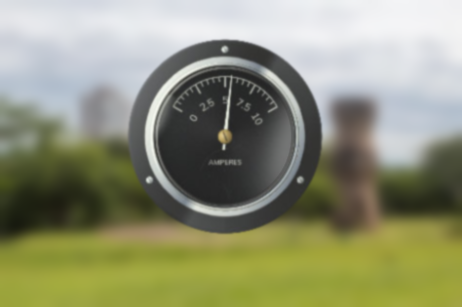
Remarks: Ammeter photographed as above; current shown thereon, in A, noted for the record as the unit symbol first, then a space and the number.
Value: A 5.5
